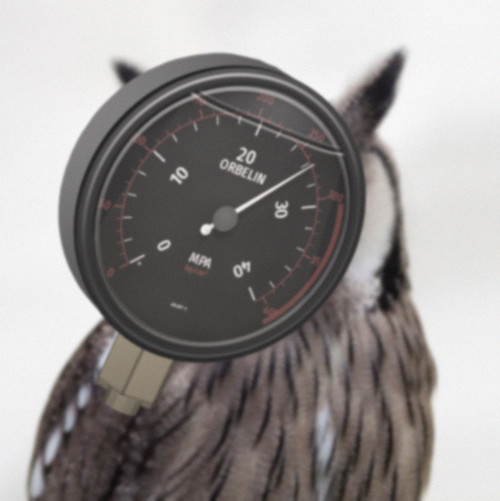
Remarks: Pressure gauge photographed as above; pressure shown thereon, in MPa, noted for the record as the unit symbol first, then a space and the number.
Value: MPa 26
